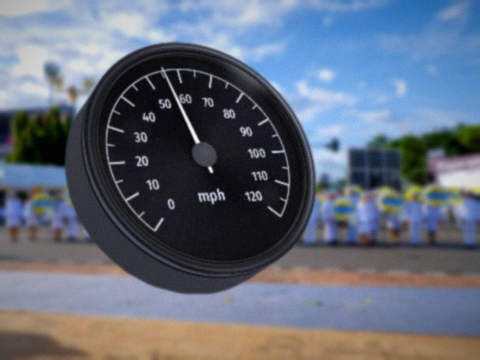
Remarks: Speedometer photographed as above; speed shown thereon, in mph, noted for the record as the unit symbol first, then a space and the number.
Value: mph 55
